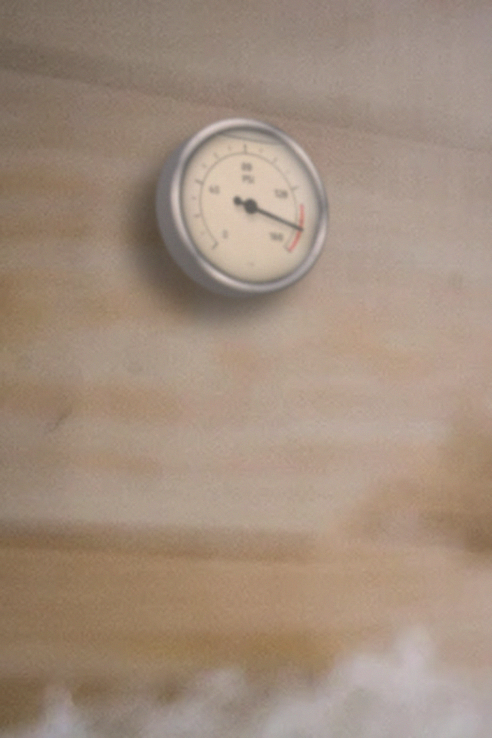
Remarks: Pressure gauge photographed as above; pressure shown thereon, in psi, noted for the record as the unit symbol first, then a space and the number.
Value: psi 145
